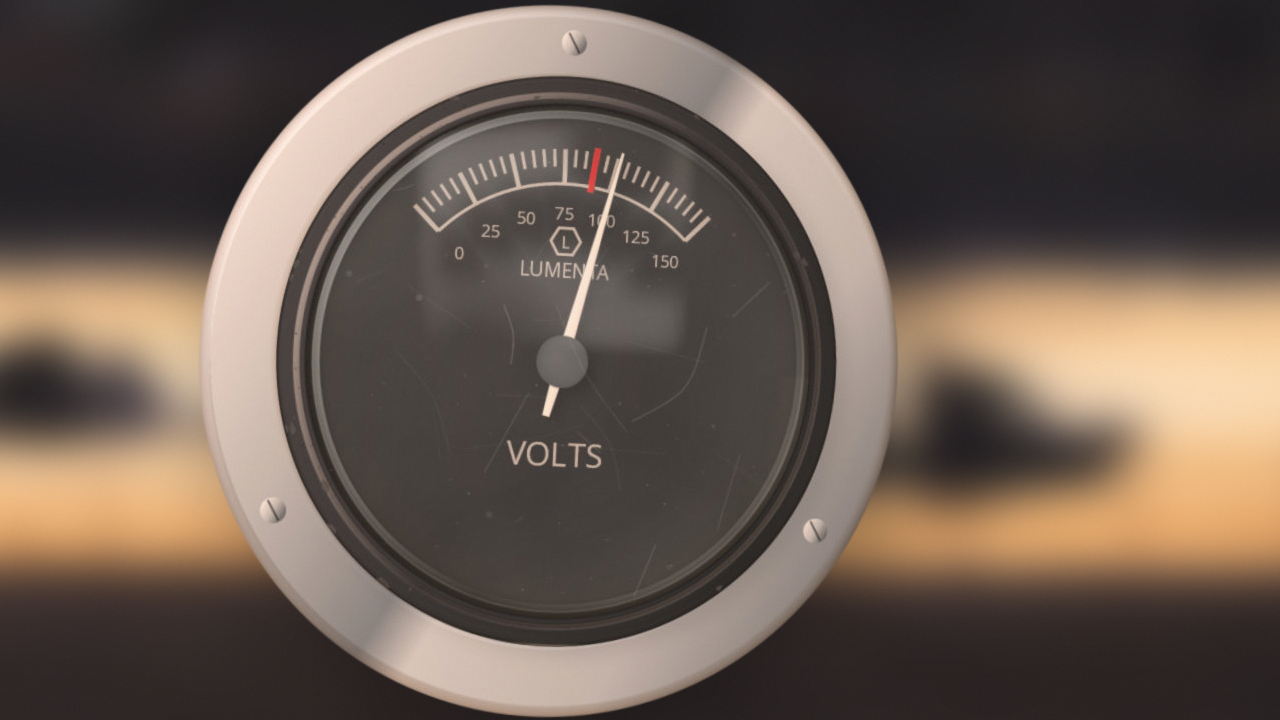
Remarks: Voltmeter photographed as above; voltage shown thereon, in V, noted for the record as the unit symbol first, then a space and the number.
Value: V 100
